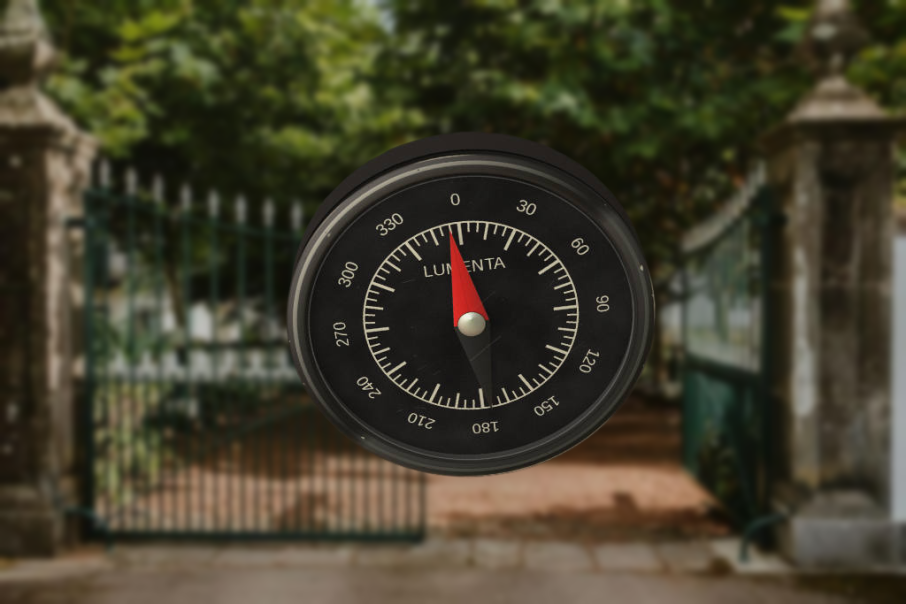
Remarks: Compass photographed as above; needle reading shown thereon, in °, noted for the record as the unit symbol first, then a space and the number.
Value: ° 355
